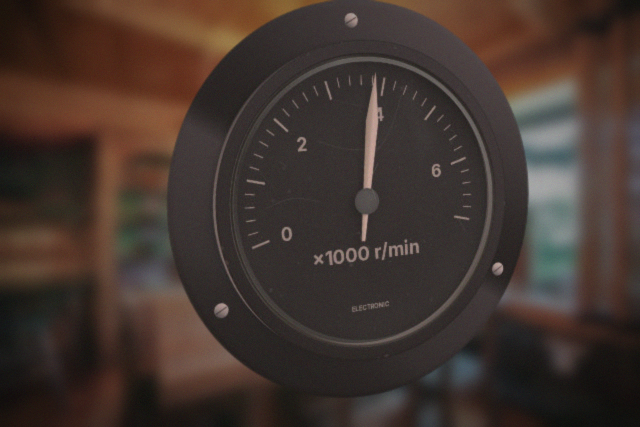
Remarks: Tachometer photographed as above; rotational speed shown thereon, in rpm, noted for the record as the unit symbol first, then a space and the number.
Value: rpm 3800
